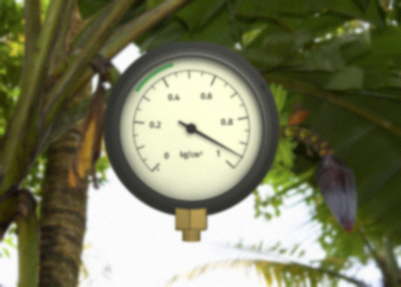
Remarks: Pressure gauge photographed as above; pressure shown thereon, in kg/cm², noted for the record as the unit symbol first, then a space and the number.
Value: kg/cm² 0.95
